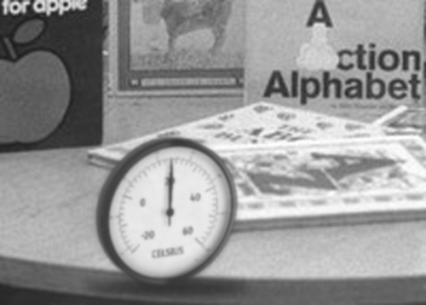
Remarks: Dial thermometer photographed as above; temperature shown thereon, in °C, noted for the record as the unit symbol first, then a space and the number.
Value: °C 20
